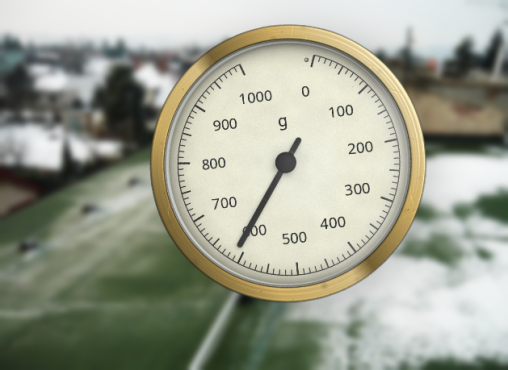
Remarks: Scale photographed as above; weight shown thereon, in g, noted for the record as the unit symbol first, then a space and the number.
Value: g 610
